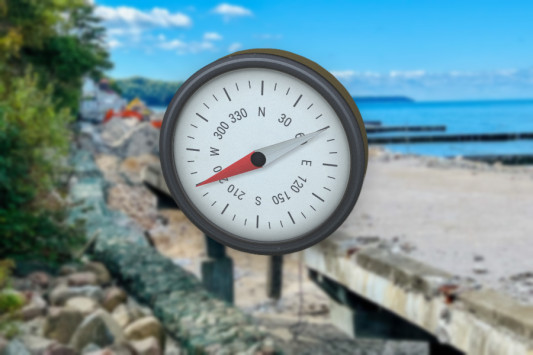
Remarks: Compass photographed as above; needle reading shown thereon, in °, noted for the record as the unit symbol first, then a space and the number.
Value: ° 240
